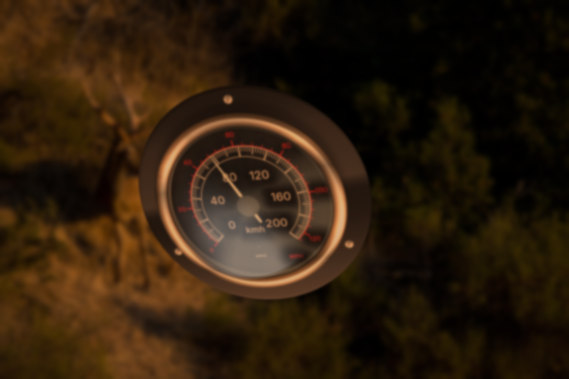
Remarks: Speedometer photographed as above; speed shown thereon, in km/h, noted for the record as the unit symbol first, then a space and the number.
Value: km/h 80
